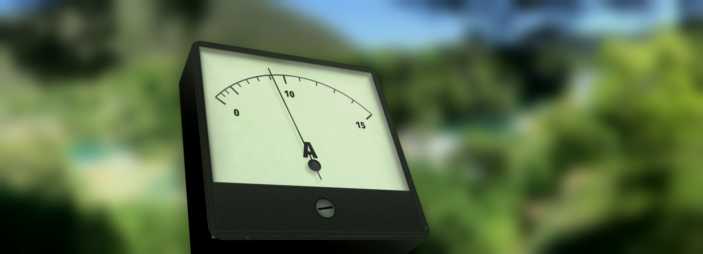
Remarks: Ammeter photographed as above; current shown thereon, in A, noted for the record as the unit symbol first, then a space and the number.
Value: A 9
